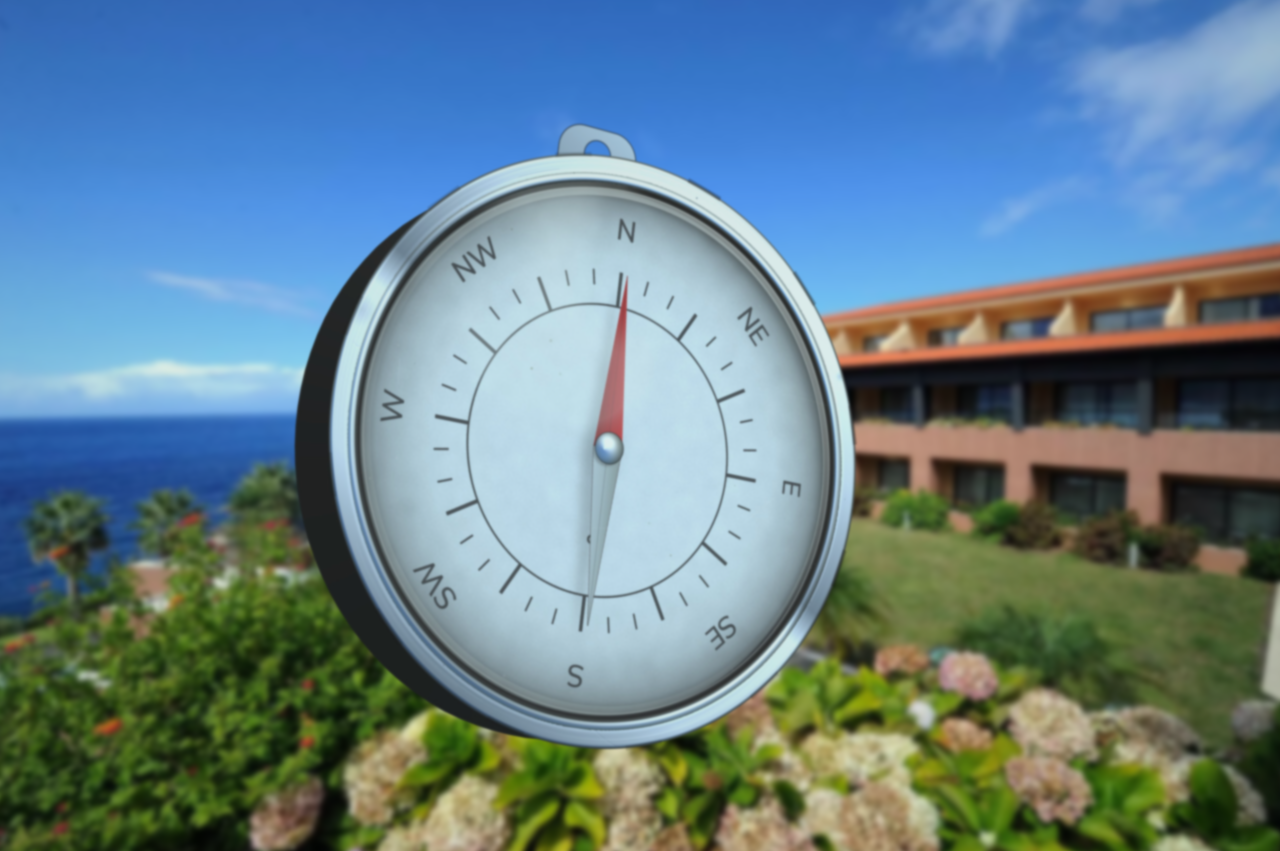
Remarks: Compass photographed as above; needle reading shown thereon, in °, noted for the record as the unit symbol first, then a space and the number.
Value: ° 0
